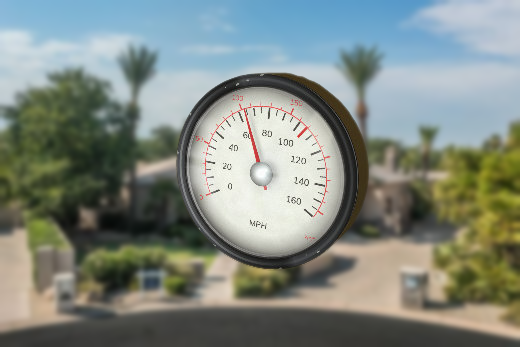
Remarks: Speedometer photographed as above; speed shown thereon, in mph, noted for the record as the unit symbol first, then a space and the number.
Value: mph 65
